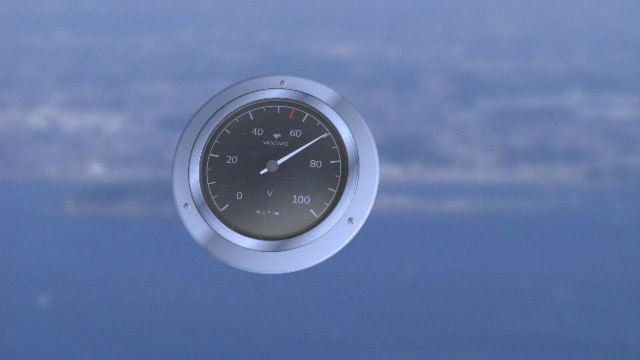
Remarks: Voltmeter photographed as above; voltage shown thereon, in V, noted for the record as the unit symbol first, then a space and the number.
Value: V 70
